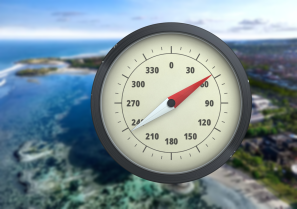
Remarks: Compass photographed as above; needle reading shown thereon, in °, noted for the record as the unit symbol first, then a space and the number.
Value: ° 55
